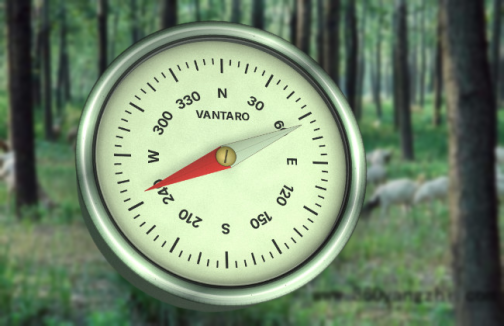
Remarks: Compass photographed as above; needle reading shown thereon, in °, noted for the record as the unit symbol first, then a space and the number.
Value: ° 245
